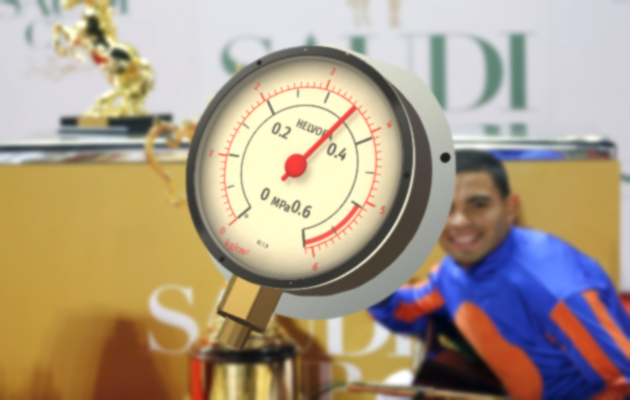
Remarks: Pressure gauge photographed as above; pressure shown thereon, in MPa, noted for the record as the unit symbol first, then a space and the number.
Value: MPa 0.35
